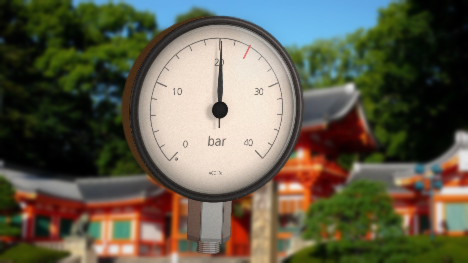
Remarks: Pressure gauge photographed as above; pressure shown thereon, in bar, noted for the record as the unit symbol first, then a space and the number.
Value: bar 20
